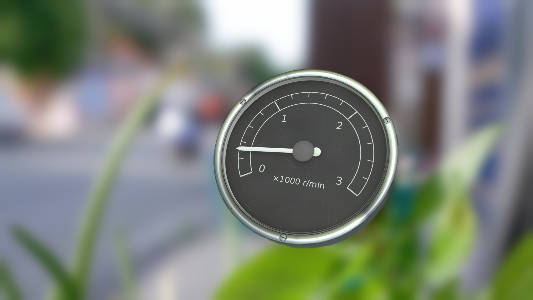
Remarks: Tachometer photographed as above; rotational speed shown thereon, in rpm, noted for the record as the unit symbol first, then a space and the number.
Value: rpm 300
